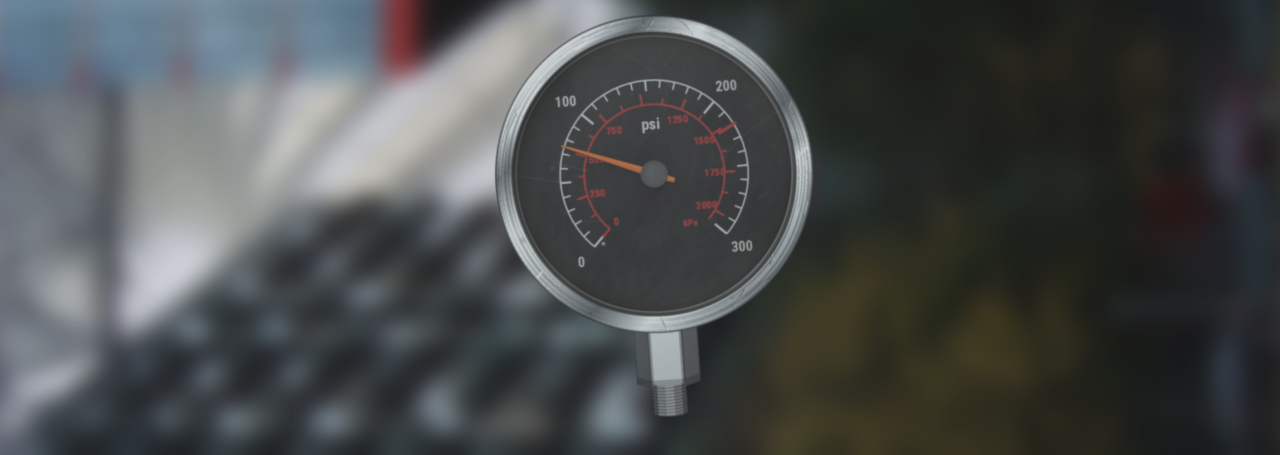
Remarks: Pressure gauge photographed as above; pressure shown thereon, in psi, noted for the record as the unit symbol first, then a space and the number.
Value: psi 75
